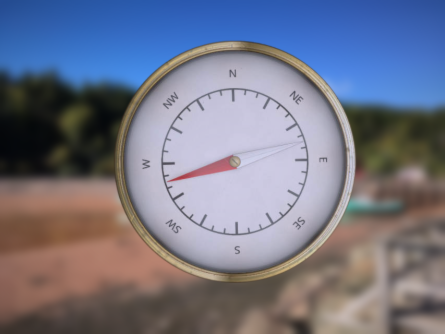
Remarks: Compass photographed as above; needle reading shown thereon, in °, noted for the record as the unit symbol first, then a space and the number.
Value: ° 255
